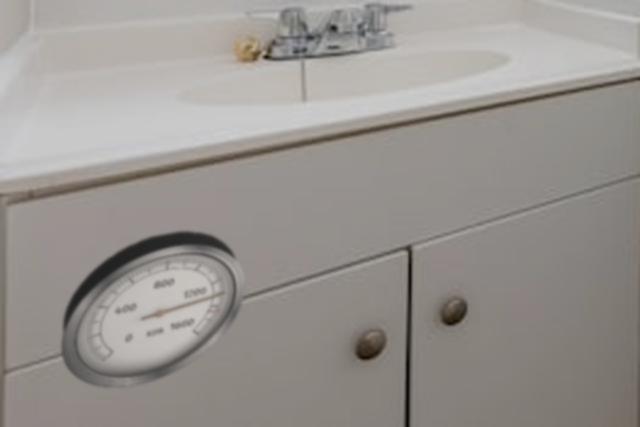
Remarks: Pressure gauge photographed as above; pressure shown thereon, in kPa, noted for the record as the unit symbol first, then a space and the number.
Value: kPa 1300
